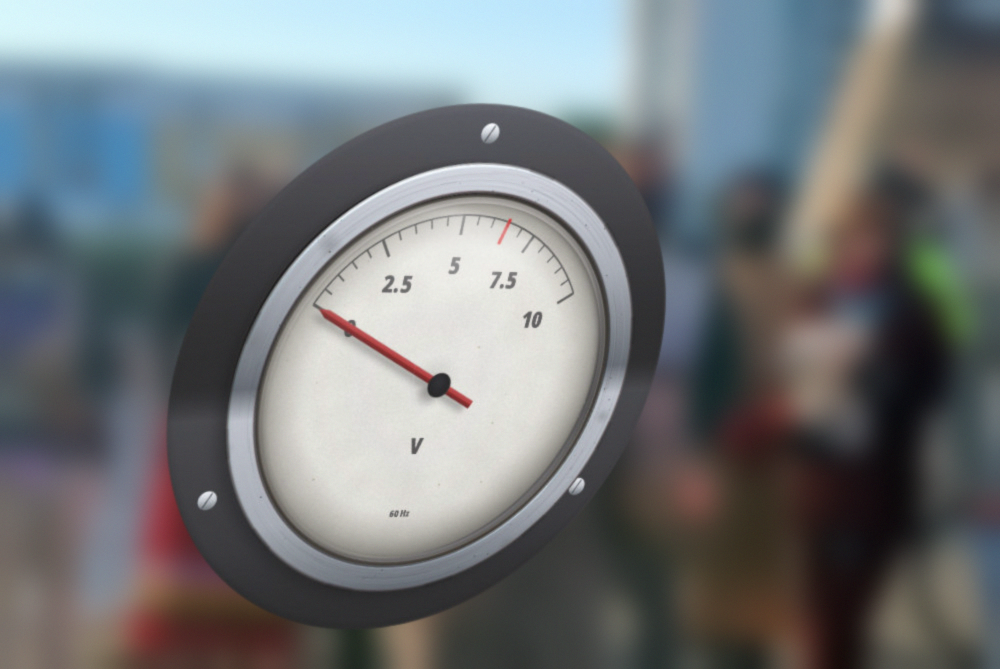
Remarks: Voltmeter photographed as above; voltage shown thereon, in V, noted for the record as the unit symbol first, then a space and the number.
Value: V 0
